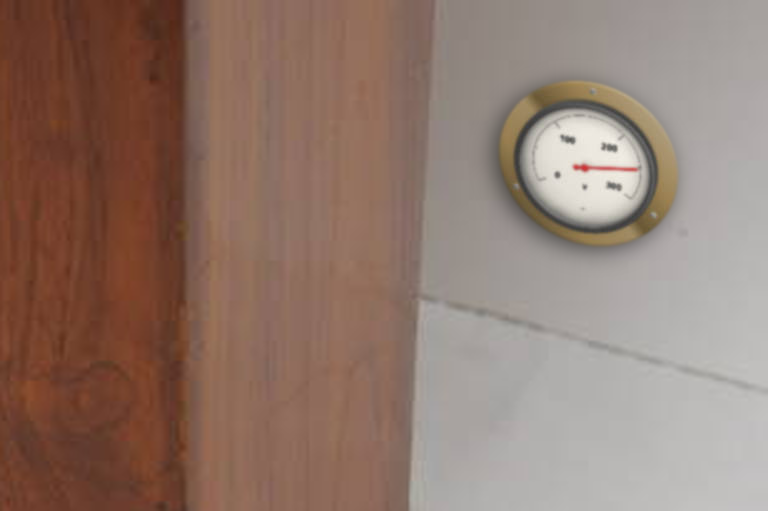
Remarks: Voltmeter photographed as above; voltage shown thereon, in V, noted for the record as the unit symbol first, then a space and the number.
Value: V 250
